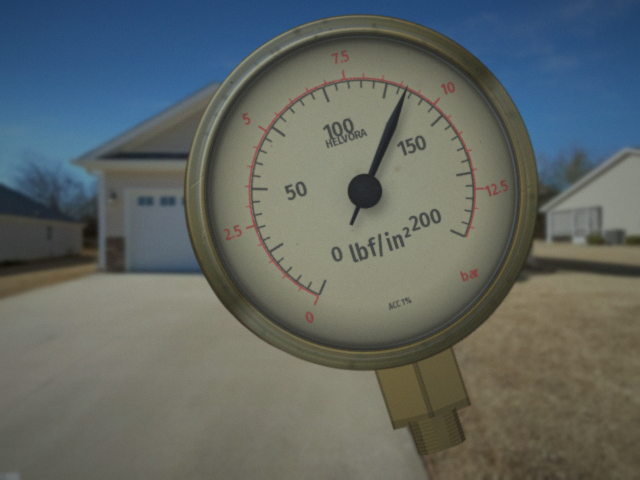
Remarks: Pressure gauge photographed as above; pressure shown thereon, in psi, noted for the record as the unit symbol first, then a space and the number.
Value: psi 132.5
